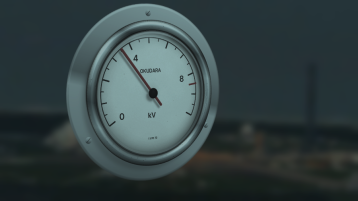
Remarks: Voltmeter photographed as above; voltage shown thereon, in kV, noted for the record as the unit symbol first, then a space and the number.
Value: kV 3.5
